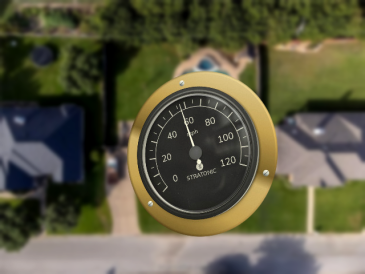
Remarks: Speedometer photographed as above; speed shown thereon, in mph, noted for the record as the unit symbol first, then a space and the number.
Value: mph 57.5
